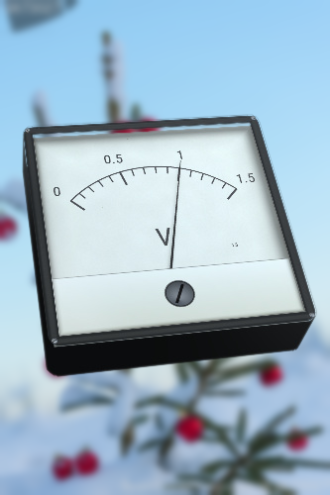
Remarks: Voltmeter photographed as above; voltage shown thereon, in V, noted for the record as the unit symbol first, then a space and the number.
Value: V 1
